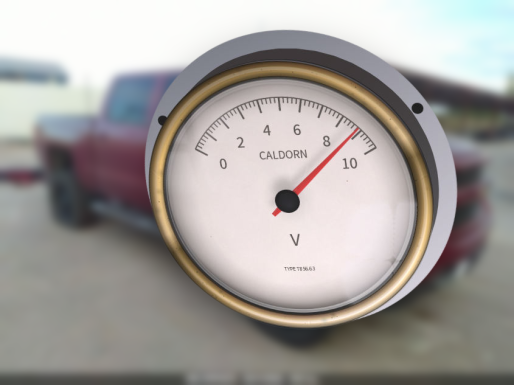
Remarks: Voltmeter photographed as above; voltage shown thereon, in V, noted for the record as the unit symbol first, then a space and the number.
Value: V 8.8
